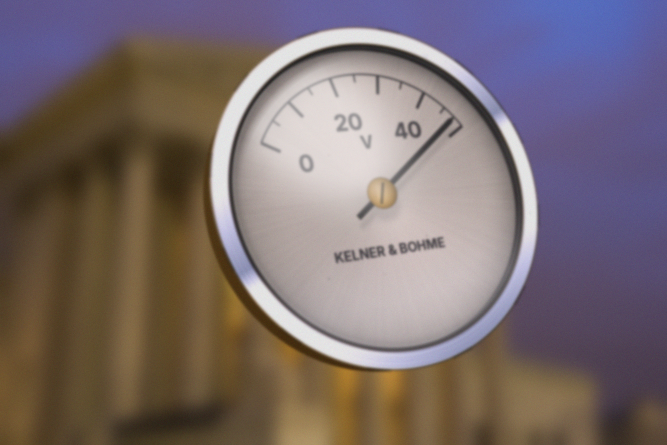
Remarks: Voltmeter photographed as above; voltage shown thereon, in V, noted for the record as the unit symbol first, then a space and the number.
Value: V 47.5
